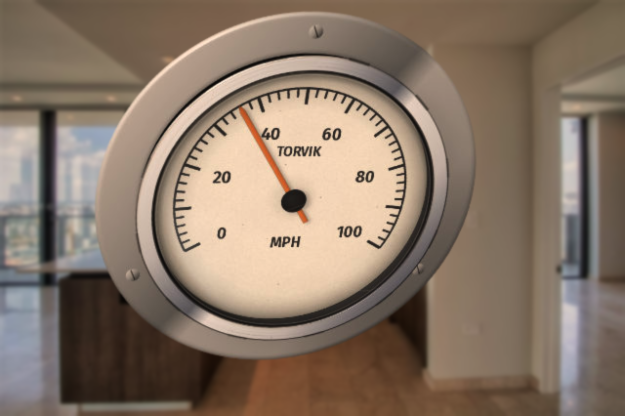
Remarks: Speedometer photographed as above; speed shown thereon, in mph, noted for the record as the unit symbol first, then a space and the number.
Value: mph 36
